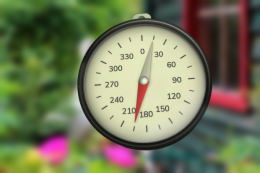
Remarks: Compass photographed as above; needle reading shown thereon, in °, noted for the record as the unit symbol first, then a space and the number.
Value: ° 195
